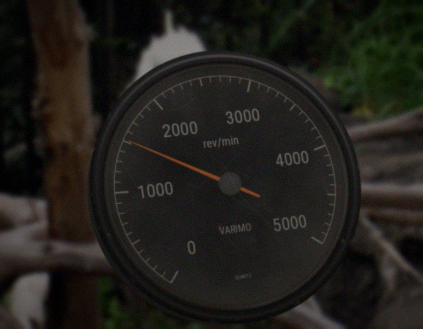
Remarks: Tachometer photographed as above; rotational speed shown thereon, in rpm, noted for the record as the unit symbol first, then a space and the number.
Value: rpm 1500
